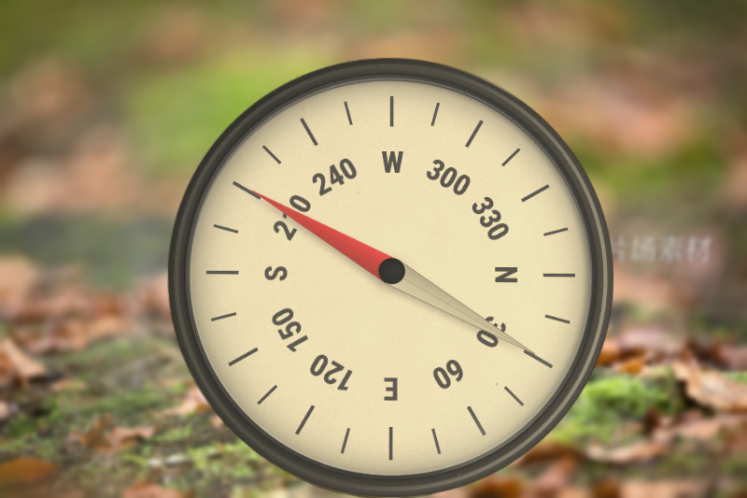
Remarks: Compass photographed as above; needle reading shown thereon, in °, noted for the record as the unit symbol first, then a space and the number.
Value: ° 210
